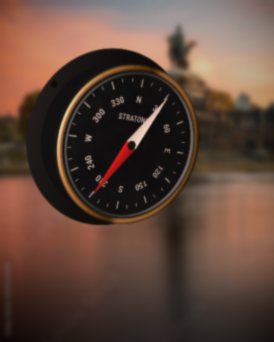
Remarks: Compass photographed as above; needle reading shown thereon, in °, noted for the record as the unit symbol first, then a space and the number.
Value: ° 210
